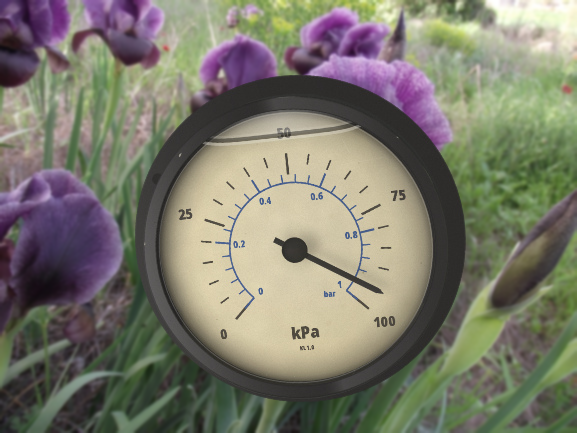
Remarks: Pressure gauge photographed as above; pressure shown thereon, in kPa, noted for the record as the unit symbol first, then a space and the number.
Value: kPa 95
